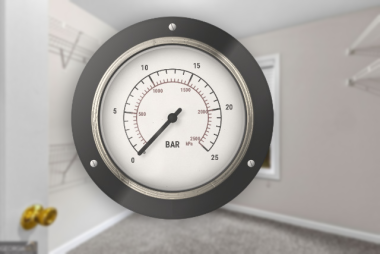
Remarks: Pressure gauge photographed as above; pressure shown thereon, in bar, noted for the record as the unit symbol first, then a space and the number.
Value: bar 0
